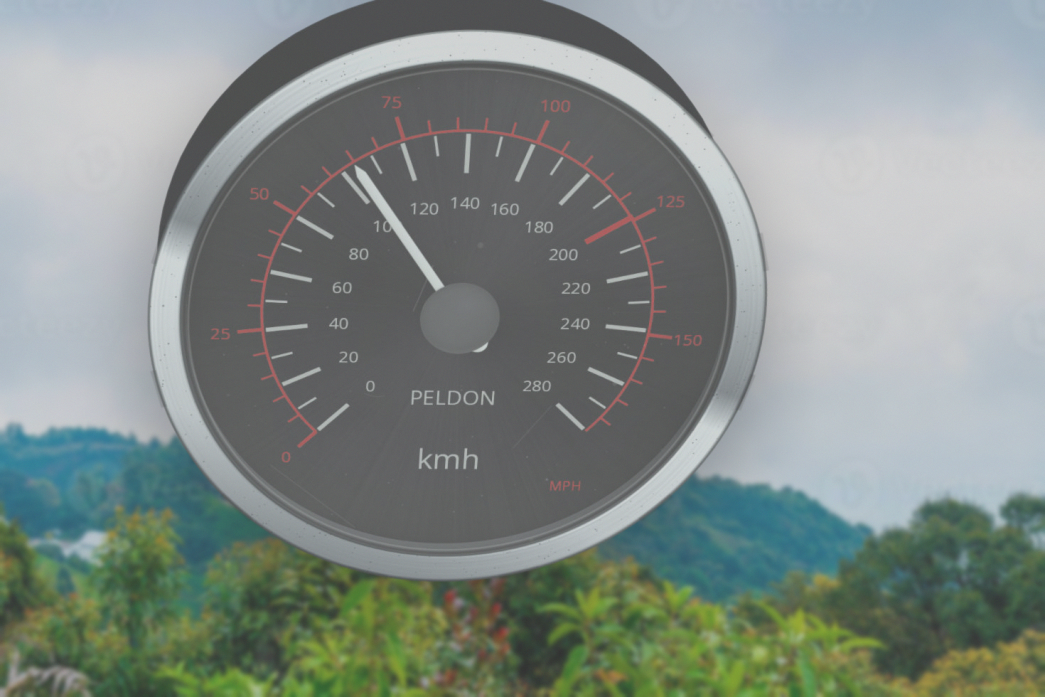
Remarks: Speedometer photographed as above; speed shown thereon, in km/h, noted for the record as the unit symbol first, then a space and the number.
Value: km/h 105
